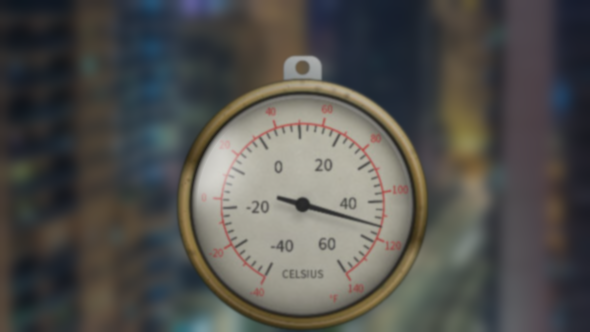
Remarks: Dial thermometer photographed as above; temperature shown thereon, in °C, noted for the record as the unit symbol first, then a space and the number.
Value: °C 46
